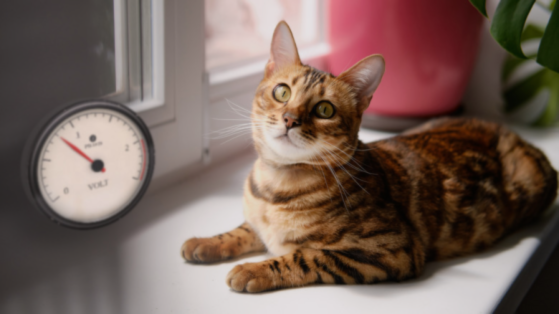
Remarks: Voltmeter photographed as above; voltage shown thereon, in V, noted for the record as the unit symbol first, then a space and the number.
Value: V 0.8
